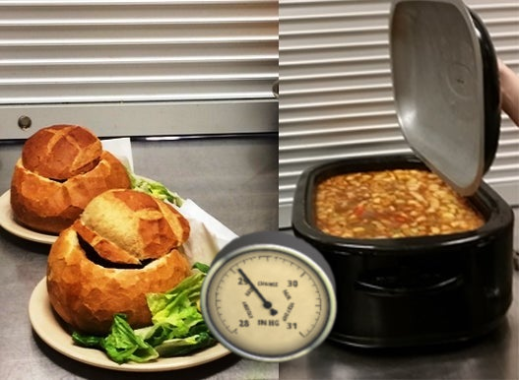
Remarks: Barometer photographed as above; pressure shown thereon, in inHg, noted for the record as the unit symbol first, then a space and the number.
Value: inHg 29.1
